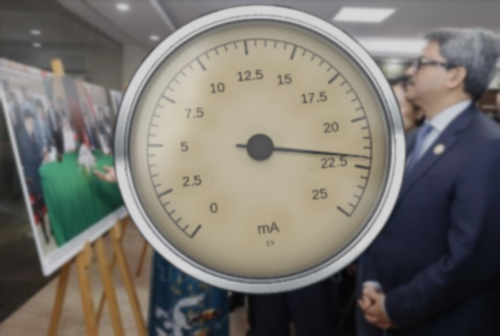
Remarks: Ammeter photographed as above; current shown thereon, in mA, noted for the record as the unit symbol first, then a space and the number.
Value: mA 22
